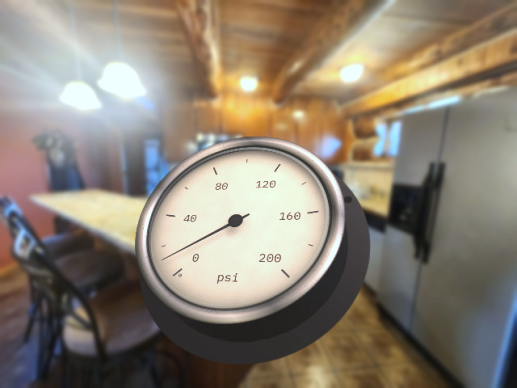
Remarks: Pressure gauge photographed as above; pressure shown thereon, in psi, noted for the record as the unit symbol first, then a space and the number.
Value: psi 10
